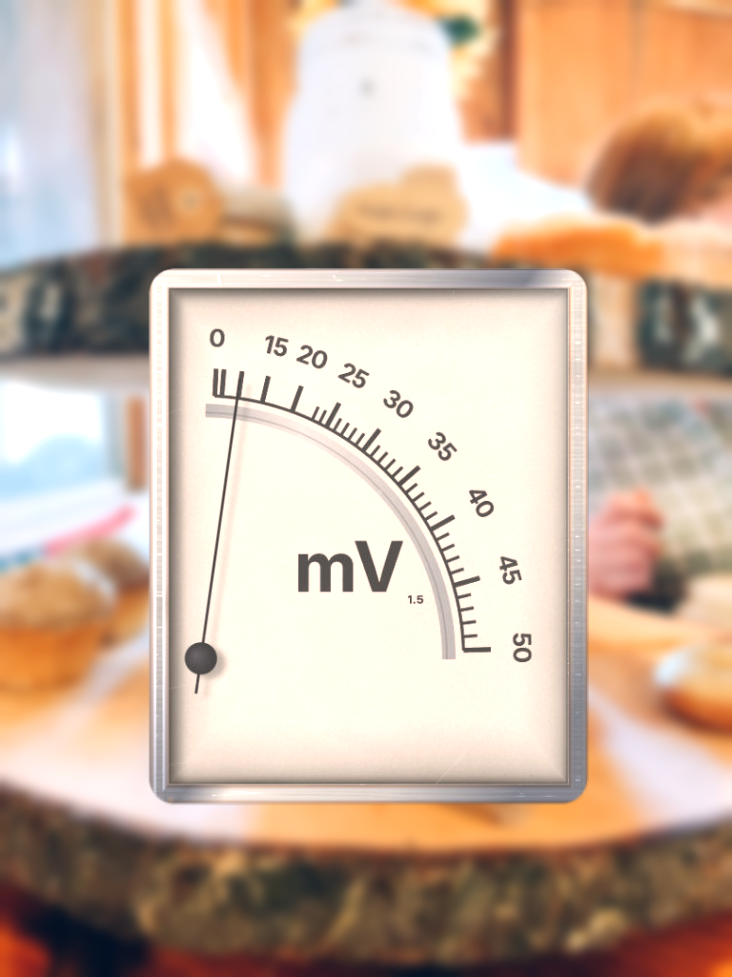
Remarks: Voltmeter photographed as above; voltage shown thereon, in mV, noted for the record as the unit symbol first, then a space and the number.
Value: mV 10
